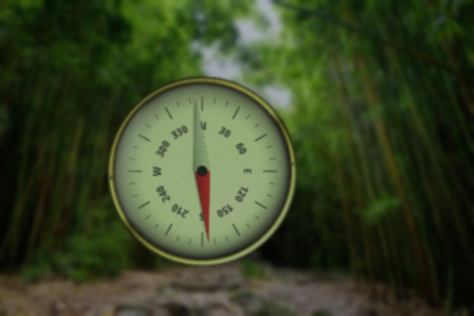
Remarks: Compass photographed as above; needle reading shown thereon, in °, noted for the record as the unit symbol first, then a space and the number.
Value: ° 175
